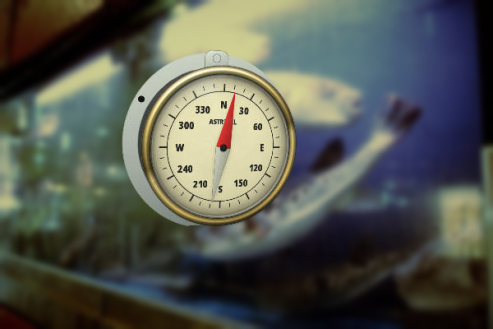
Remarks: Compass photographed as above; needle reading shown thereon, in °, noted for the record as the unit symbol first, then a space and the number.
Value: ° 10
